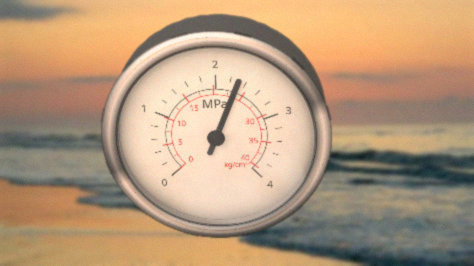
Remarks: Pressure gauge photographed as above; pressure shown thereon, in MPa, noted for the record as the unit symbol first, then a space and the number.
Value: MPa 2.3
